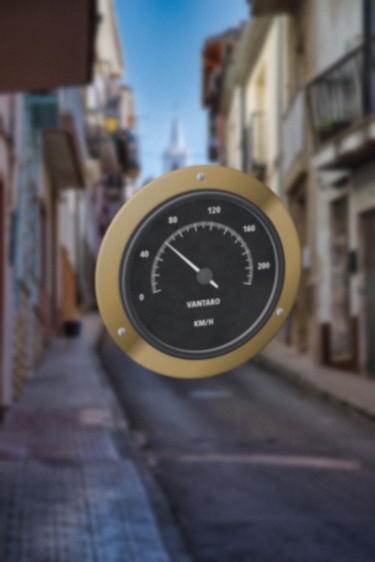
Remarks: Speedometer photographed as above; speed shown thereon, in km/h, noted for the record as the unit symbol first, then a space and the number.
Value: km/h 60
